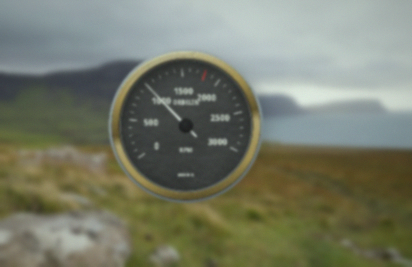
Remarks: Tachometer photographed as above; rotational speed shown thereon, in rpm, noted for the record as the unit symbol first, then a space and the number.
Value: rpm 1000
